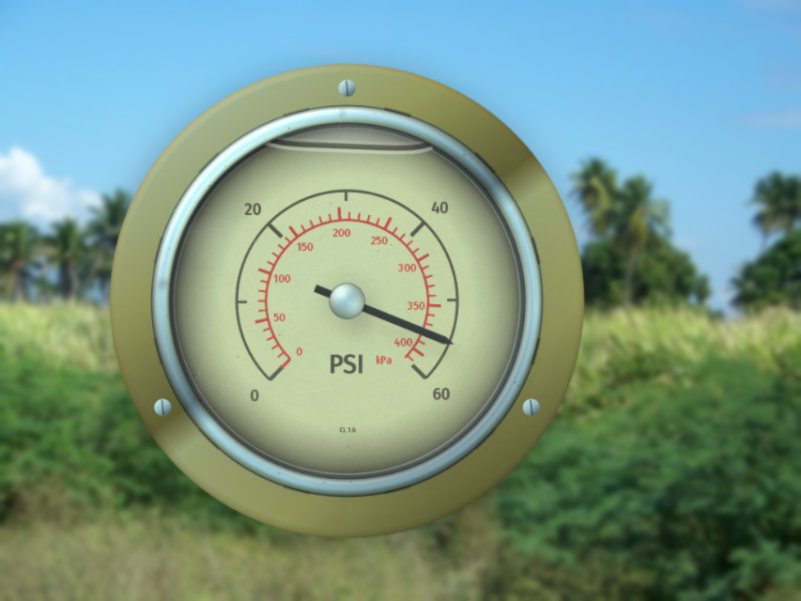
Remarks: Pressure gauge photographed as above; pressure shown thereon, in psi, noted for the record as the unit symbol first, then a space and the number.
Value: psi 55
